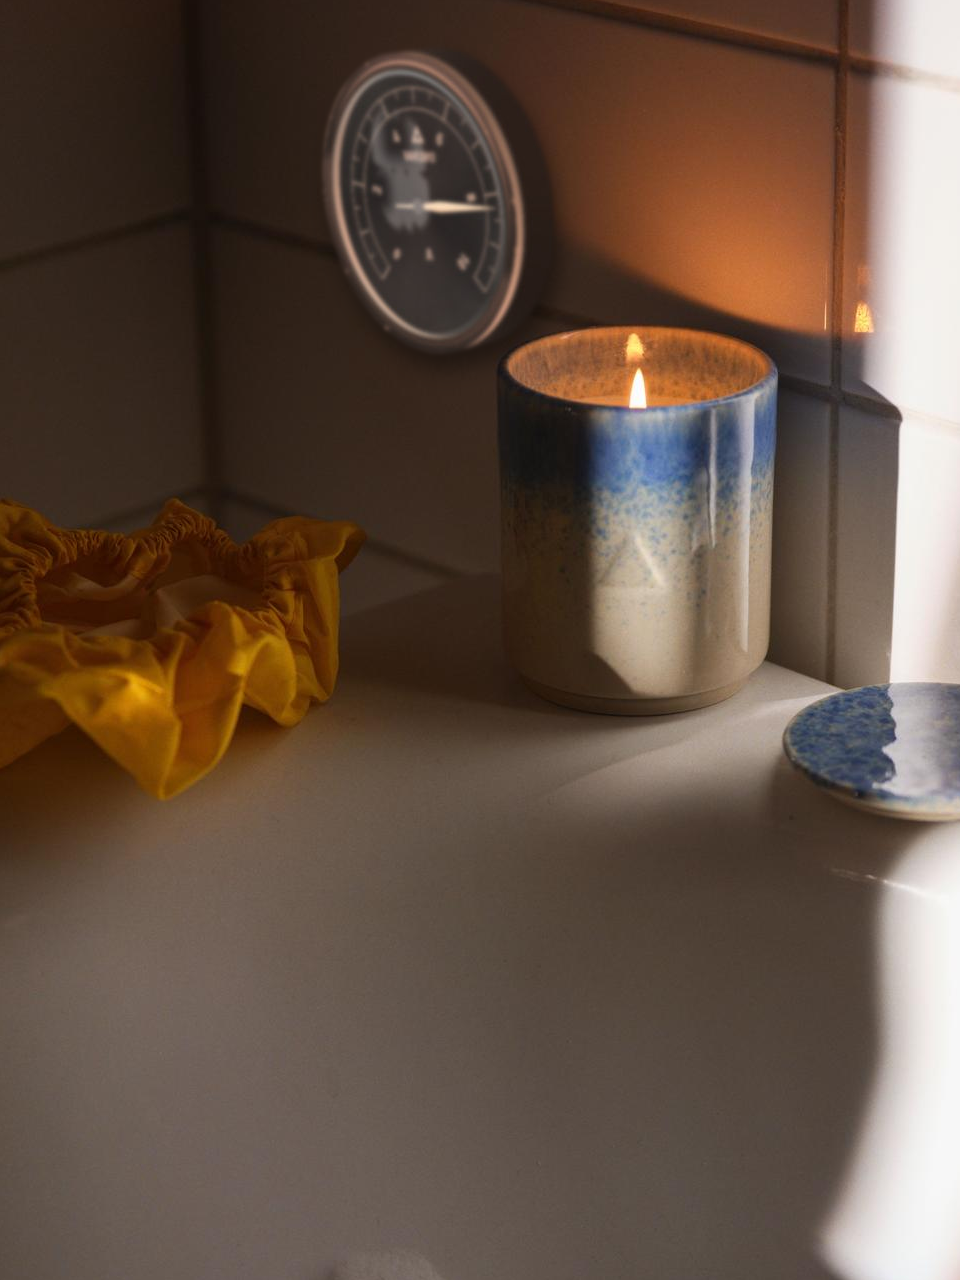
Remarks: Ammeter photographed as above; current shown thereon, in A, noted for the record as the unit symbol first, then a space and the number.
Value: A 8.25
